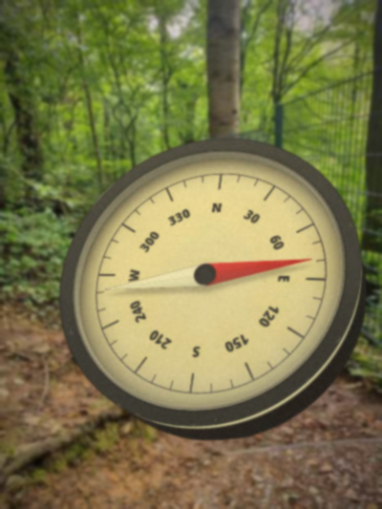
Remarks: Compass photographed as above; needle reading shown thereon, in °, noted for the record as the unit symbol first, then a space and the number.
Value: ° 80
